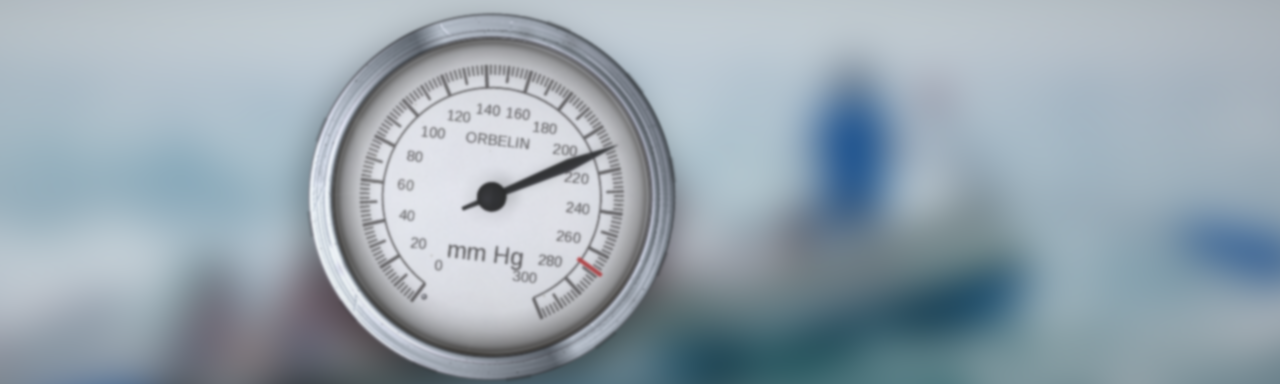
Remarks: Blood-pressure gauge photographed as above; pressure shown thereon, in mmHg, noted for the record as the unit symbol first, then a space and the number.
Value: mmHg 210
